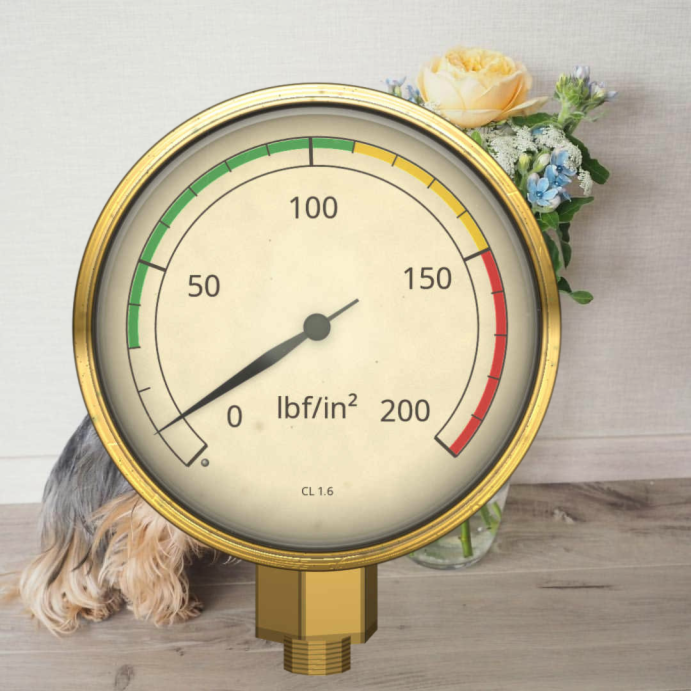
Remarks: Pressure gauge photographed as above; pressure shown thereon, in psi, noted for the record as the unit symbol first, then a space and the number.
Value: psi 10
